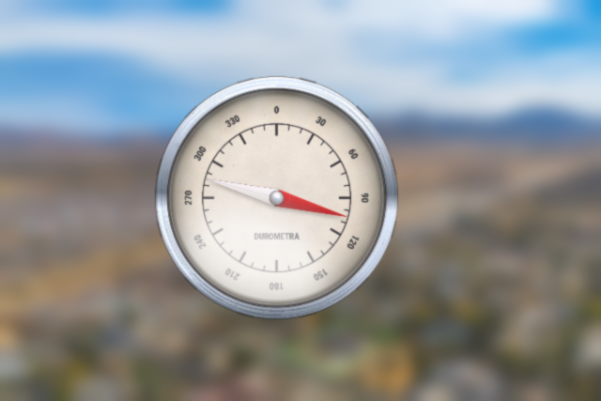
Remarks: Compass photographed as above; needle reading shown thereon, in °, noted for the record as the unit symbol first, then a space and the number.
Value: ° 105
